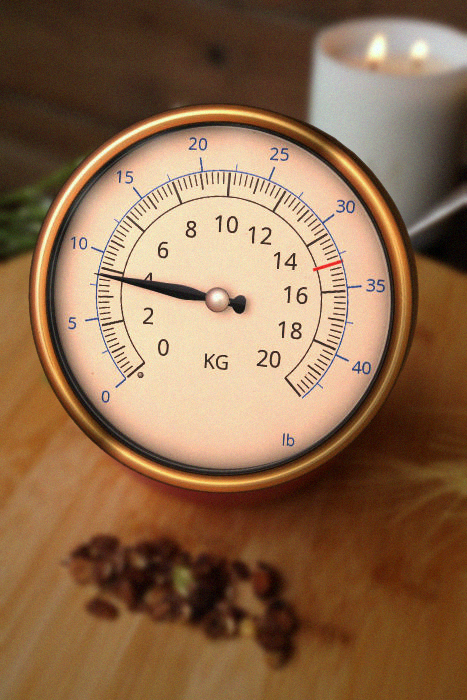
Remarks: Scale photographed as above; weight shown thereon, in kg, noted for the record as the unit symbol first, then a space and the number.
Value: kg 3.8
